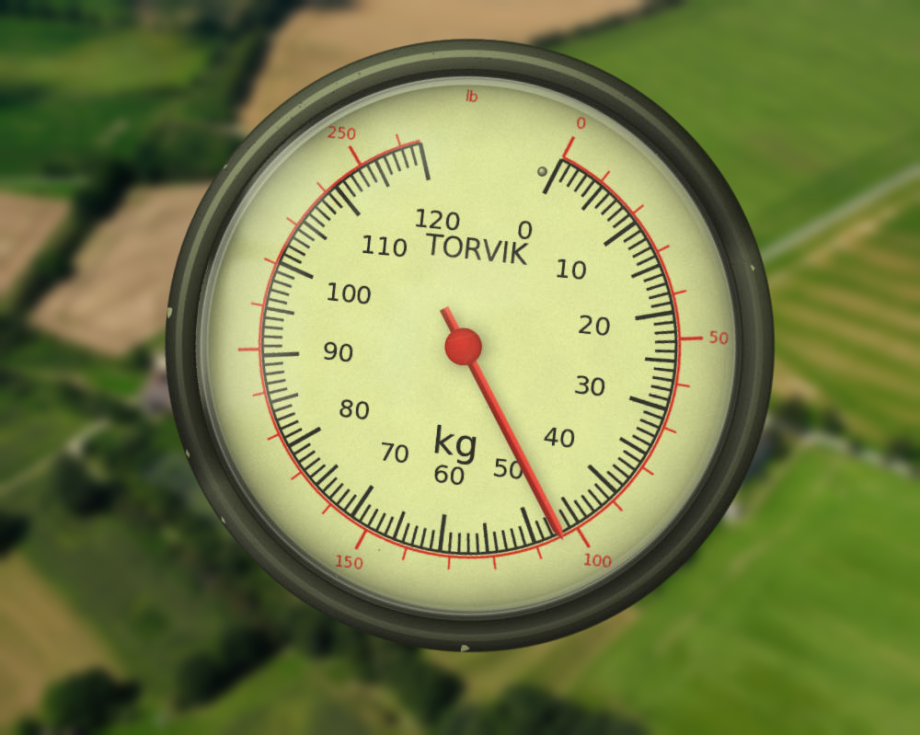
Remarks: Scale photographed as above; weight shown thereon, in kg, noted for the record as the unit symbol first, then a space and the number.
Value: kg 47
